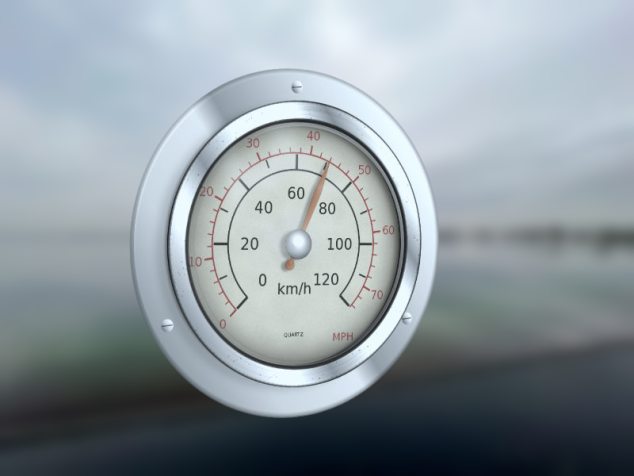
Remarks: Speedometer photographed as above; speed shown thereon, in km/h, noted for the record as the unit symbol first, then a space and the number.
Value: km/h 70
